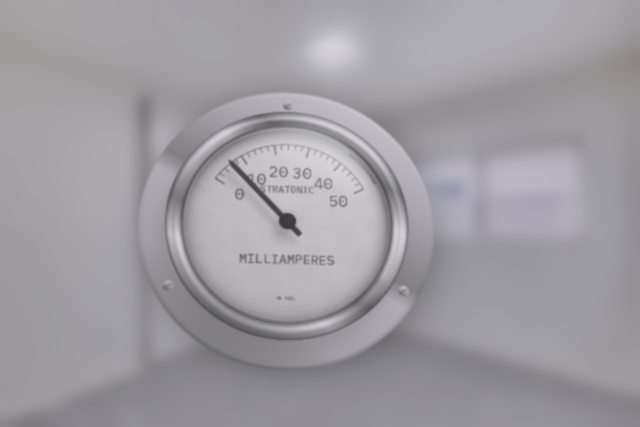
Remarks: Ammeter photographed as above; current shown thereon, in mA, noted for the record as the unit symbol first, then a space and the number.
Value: mA 6
